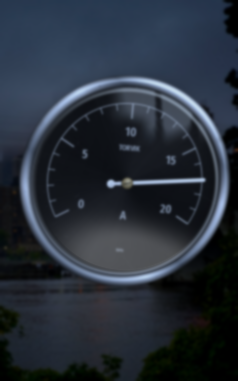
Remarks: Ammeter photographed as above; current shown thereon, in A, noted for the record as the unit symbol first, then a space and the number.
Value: A 17
